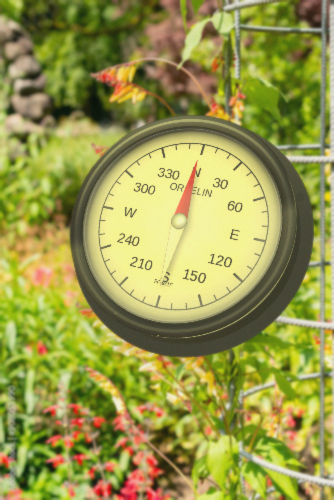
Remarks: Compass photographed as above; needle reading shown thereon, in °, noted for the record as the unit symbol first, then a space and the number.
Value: ° 0
